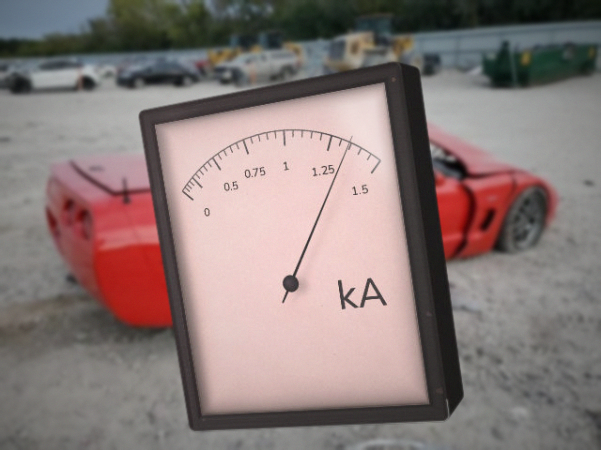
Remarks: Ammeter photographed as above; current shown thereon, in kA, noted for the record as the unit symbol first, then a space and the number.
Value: kA 1.35
